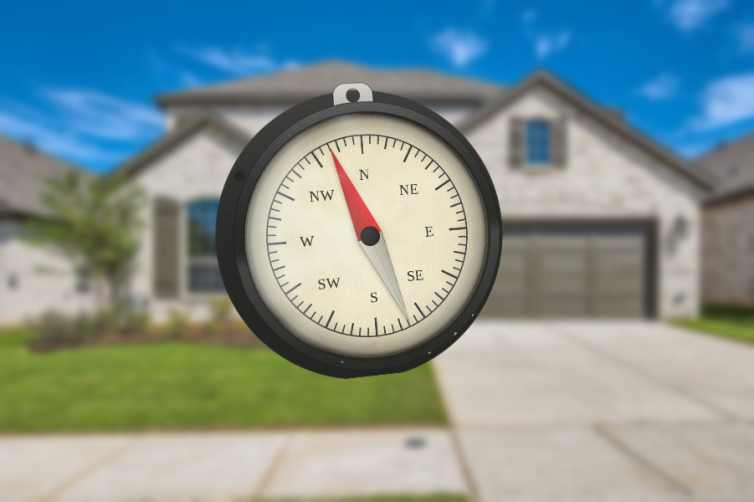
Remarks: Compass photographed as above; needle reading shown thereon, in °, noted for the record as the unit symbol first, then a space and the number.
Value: ° 340
